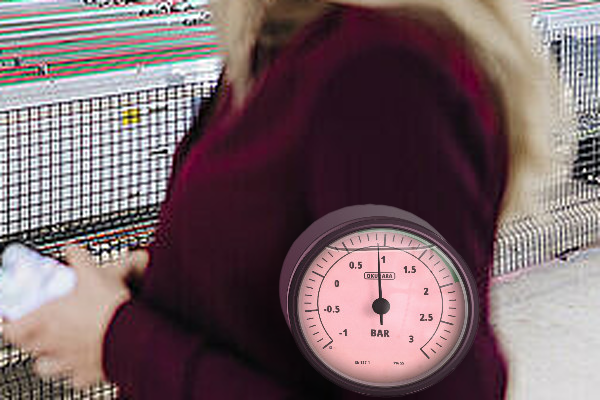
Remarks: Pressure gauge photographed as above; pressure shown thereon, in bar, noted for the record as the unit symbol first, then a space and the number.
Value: bar 0.9
